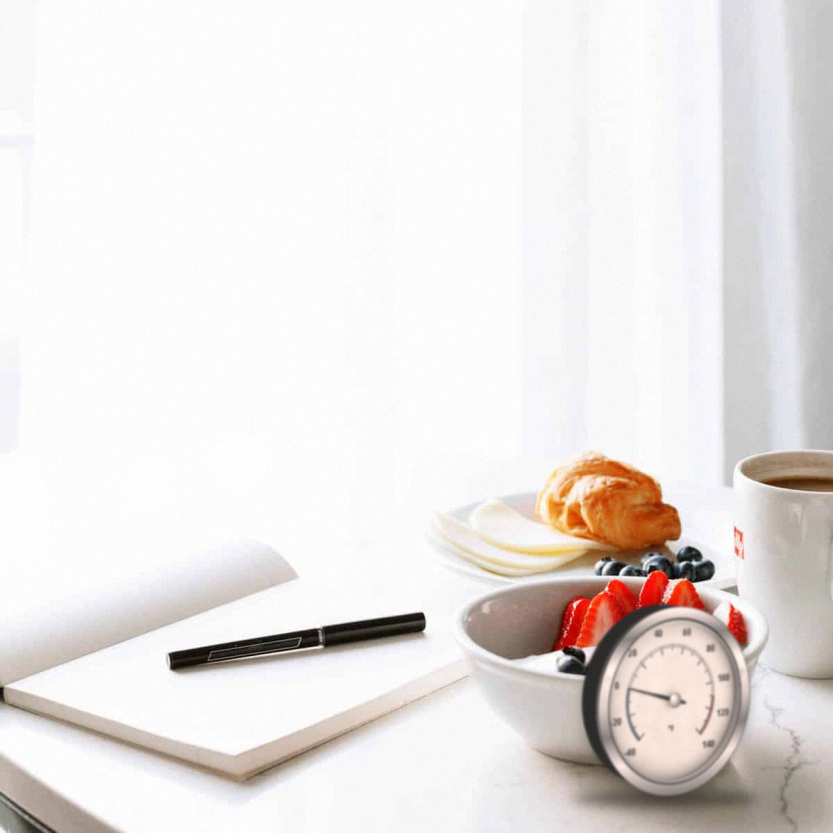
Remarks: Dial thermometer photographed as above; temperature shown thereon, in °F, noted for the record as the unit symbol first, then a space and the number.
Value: °F 0
